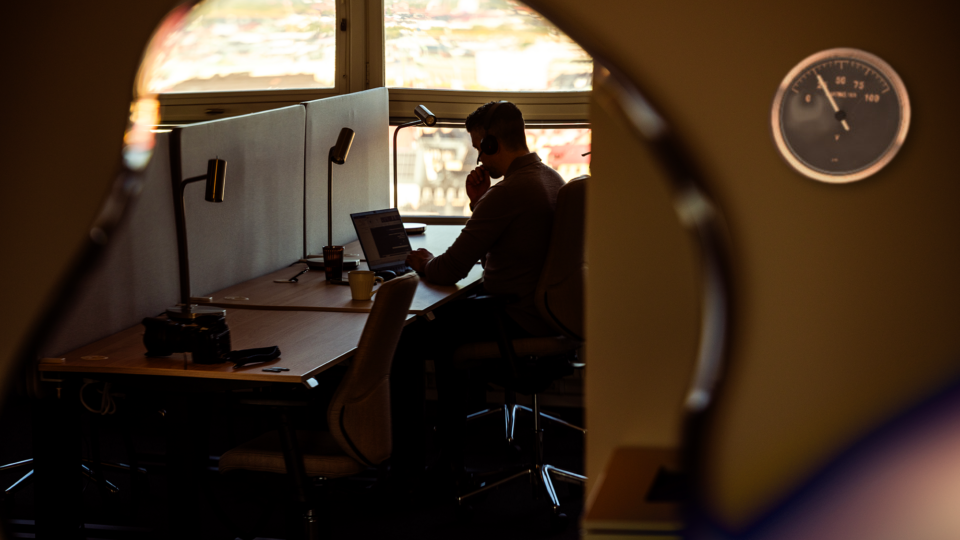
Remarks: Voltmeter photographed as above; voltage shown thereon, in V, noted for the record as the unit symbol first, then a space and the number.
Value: V 25
